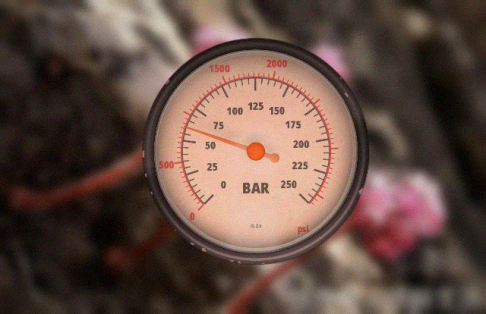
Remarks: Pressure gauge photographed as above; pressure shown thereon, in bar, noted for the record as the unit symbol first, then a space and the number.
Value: bar 60
